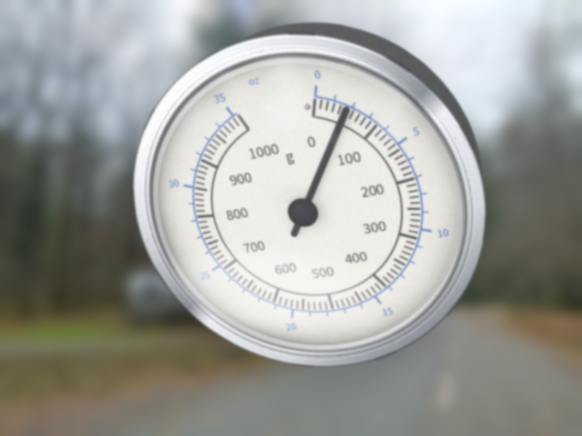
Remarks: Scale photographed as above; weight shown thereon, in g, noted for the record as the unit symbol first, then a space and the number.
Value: g 50
